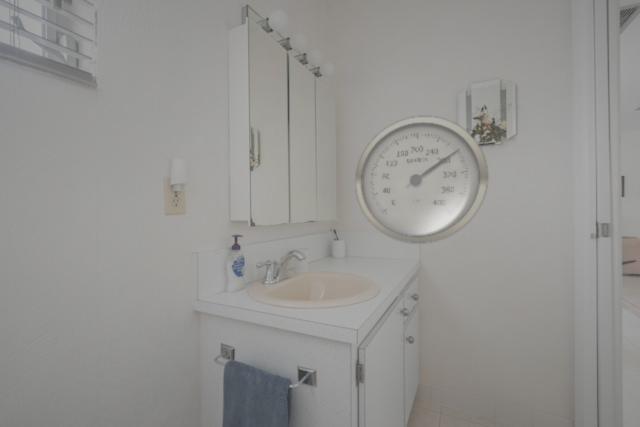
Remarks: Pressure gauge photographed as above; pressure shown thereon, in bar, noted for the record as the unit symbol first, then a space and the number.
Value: bar 280
